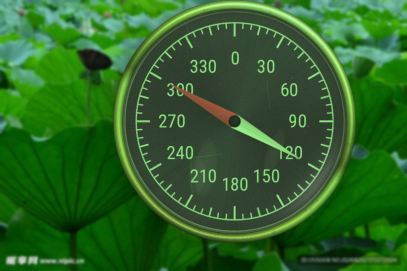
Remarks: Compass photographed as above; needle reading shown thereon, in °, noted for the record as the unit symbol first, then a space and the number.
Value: ° 300
